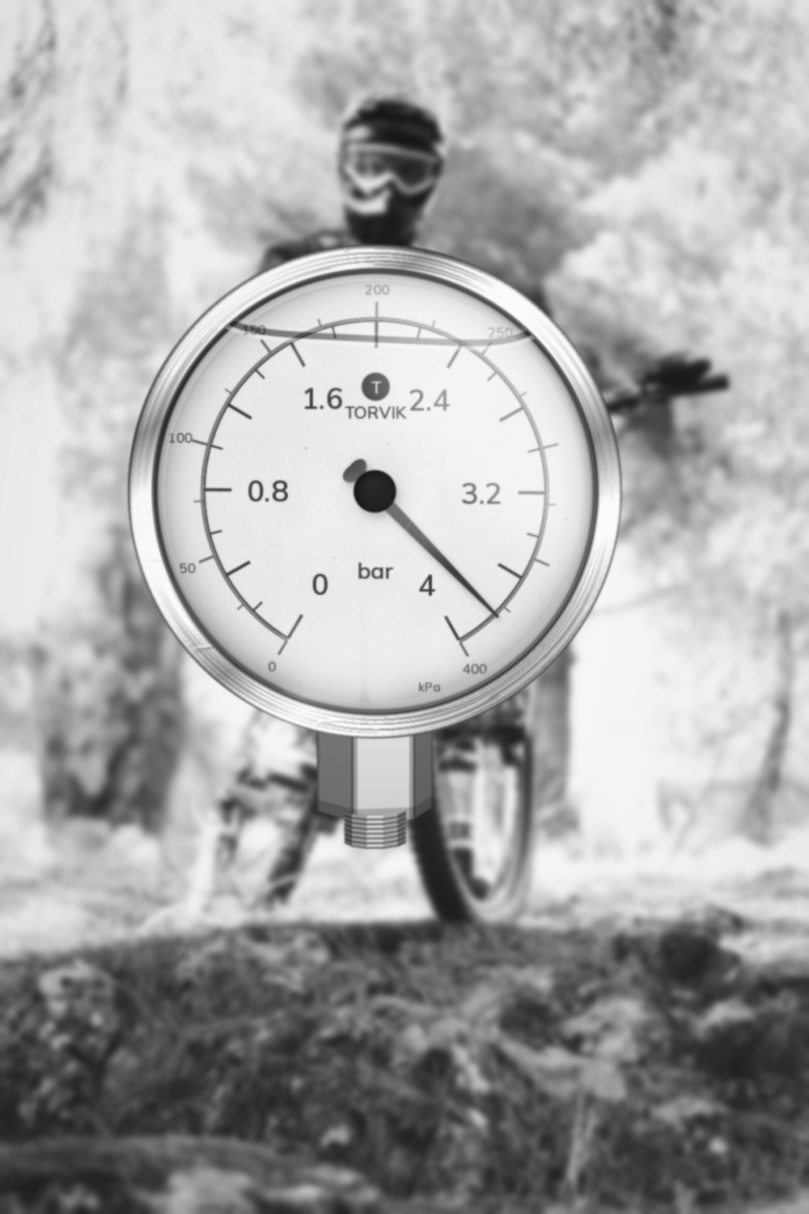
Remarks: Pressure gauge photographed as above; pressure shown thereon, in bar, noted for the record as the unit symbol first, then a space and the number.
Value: bar 3.8
